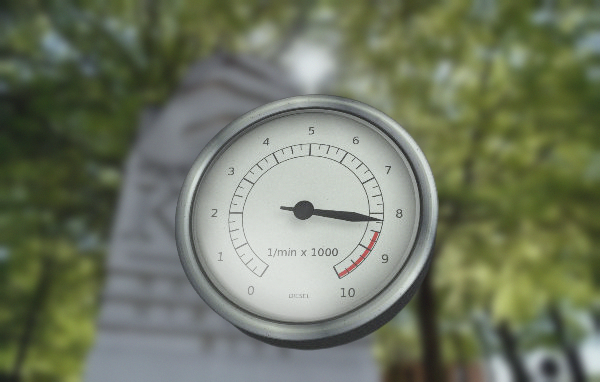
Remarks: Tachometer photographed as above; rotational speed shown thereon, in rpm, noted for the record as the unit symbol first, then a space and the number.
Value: rpm 8250
